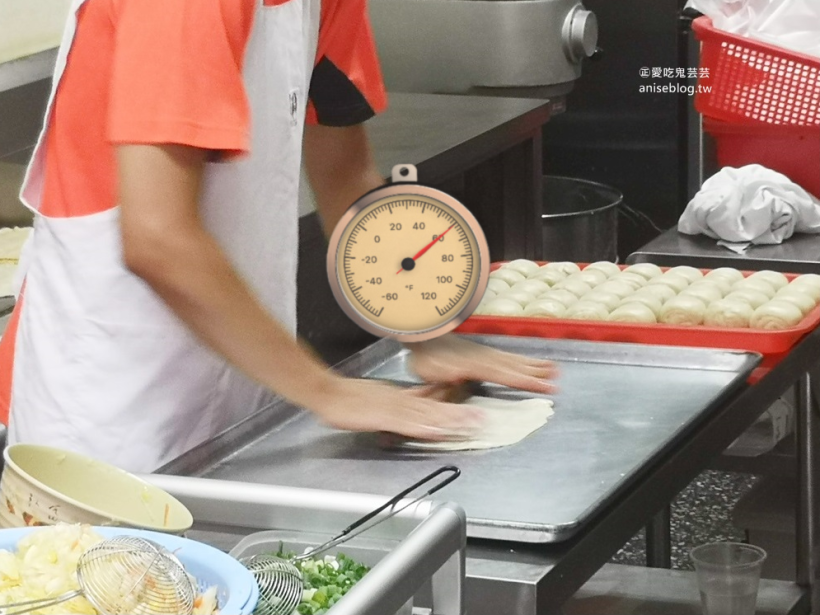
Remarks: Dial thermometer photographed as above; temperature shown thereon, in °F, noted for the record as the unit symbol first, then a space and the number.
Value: °F 60
